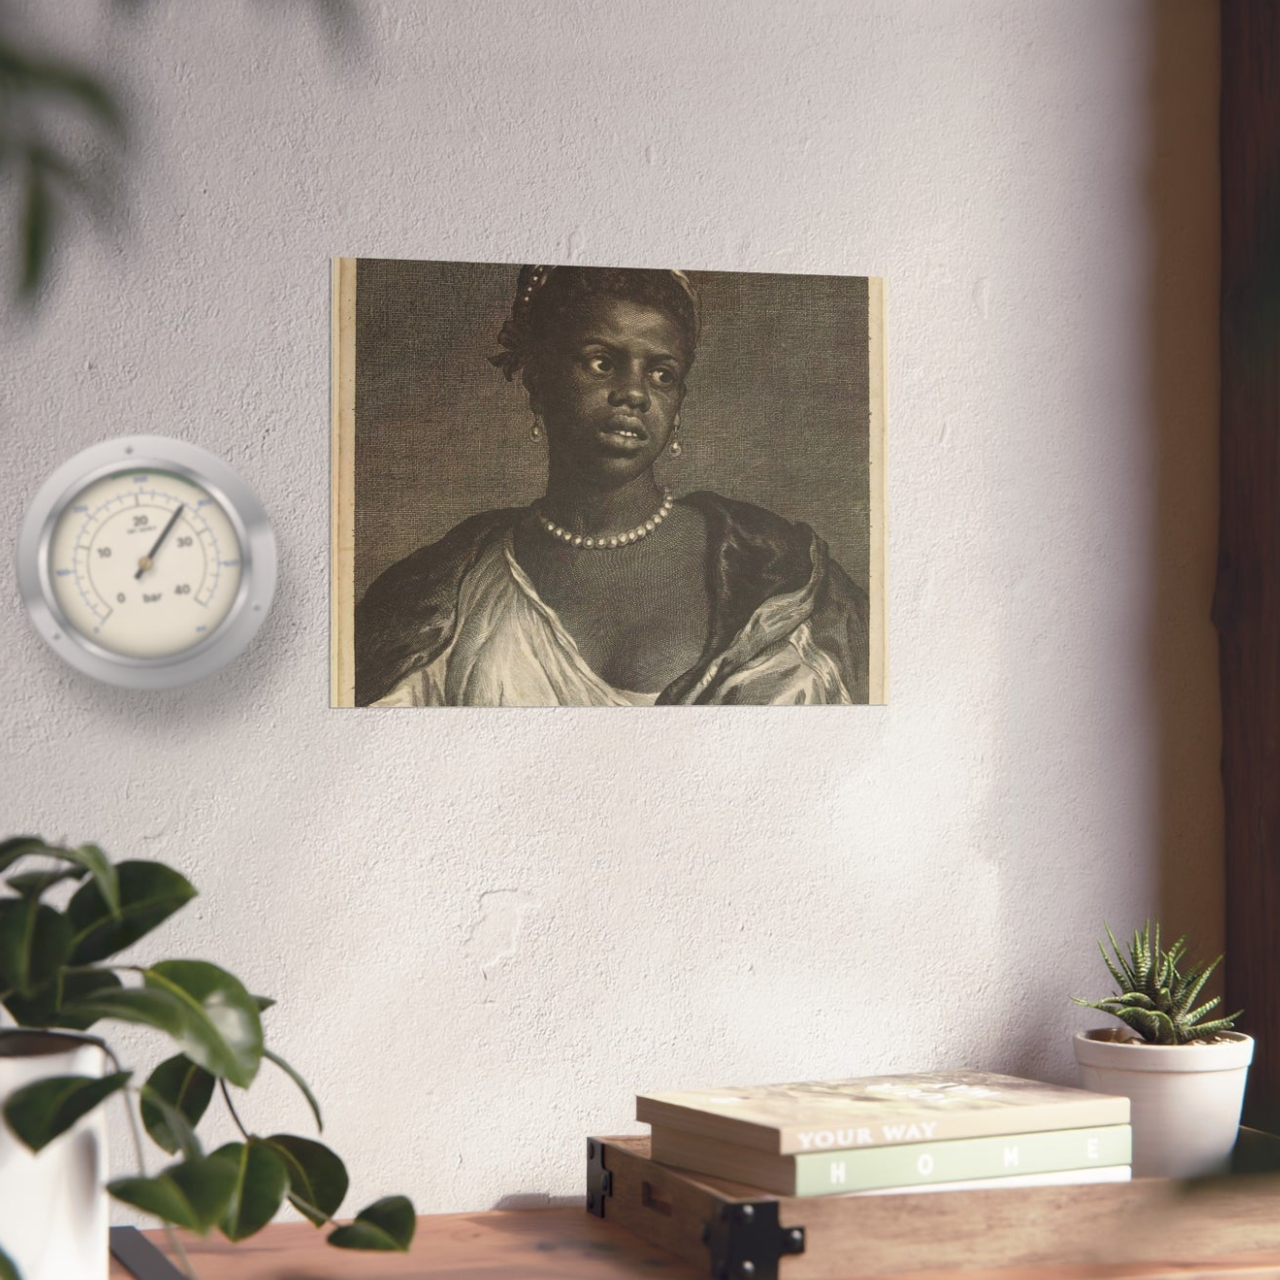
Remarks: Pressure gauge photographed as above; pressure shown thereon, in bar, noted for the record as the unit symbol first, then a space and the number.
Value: bar 26
